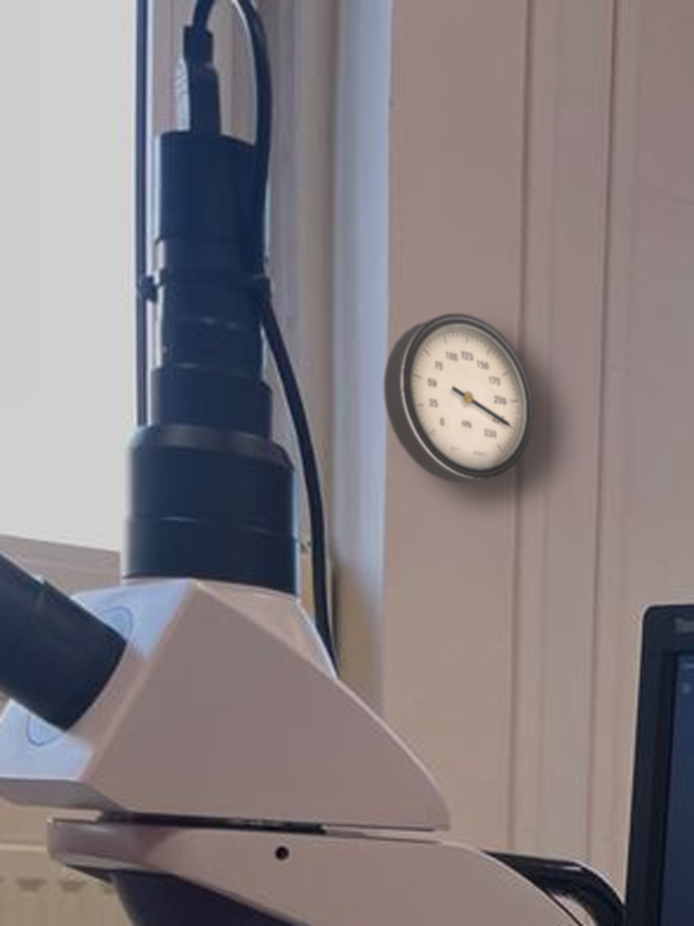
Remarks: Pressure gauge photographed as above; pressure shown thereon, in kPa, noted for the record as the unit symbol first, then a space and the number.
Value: kPa 225
